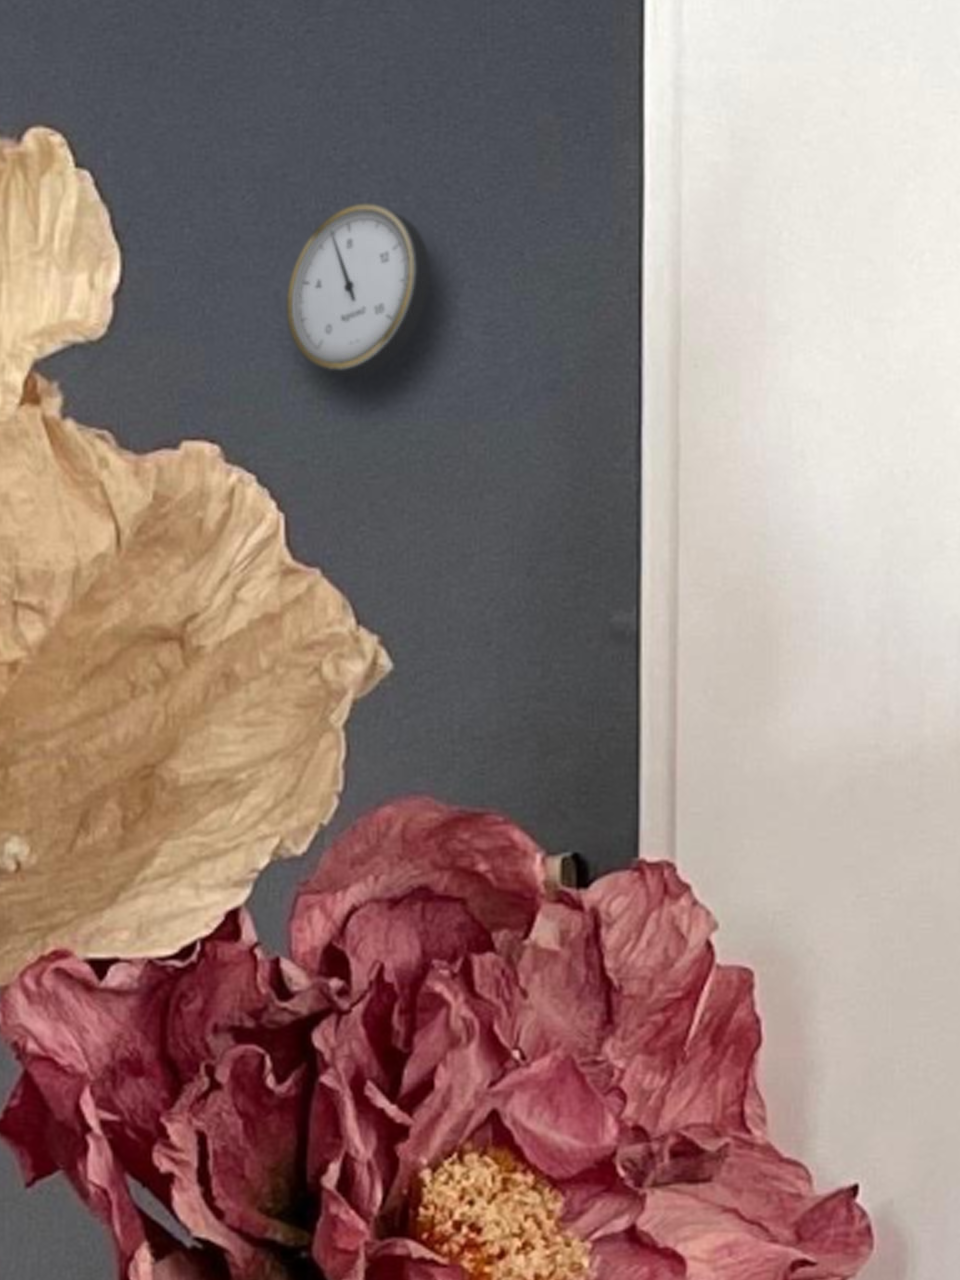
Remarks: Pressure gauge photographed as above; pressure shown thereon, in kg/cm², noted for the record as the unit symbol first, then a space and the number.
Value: kg/cm² 7
